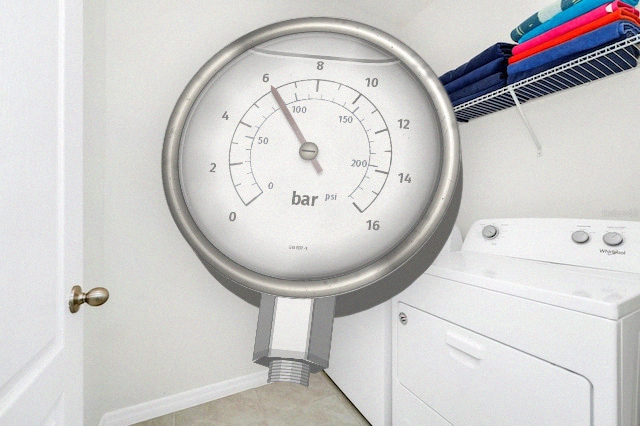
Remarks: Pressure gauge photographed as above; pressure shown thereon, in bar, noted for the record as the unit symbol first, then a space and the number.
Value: bar 6
